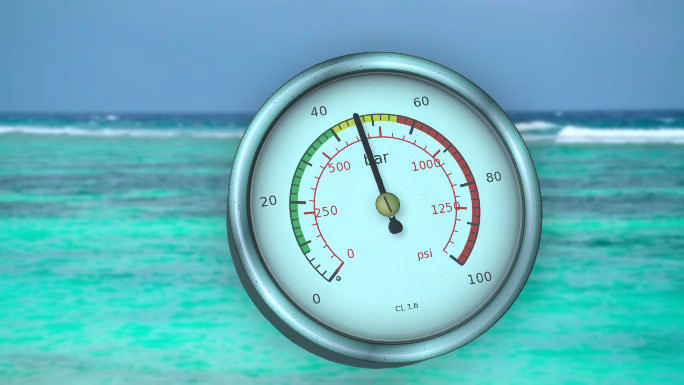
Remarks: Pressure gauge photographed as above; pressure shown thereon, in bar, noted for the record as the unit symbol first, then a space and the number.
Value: bar 46
